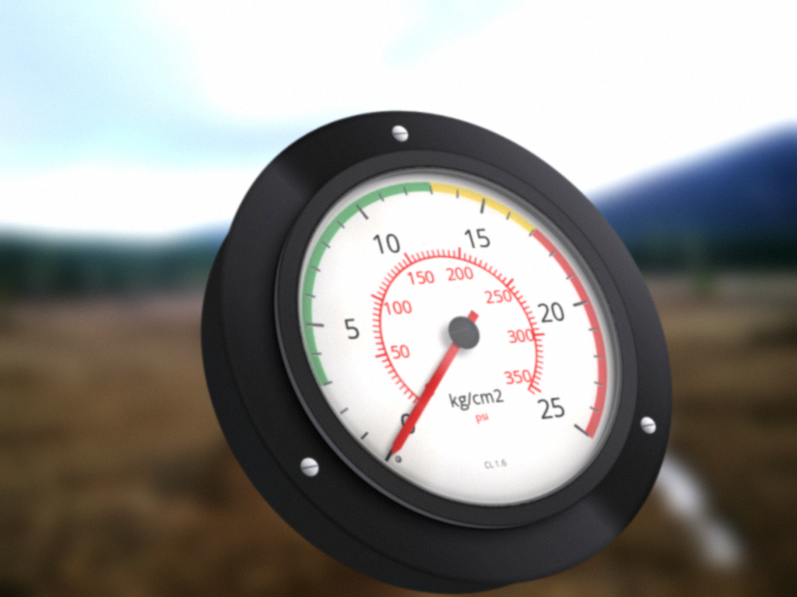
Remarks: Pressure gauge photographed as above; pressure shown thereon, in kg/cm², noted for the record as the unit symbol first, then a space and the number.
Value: kg/cm² 0
